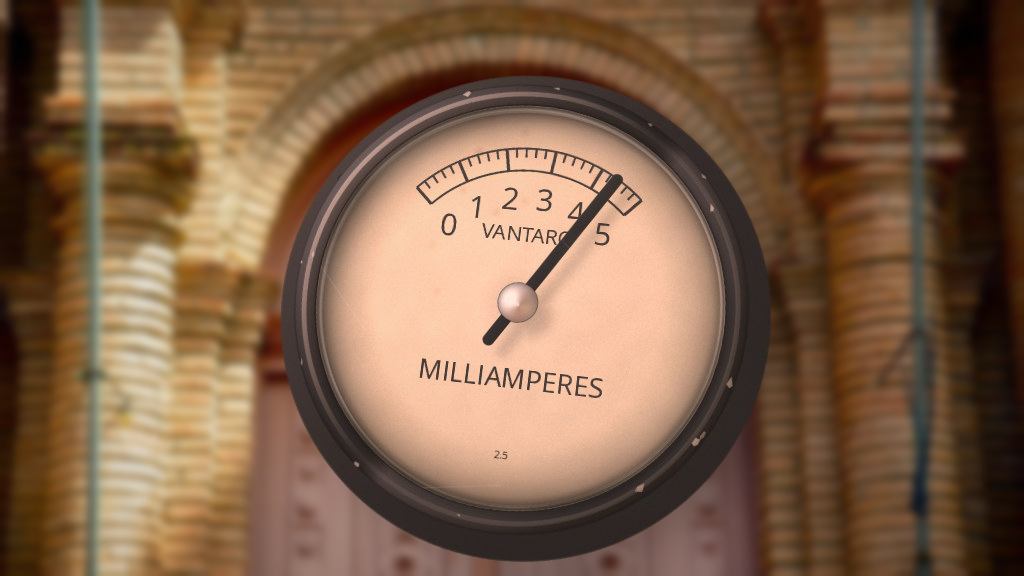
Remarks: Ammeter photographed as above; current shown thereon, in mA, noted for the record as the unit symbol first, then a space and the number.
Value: mA 4.4
